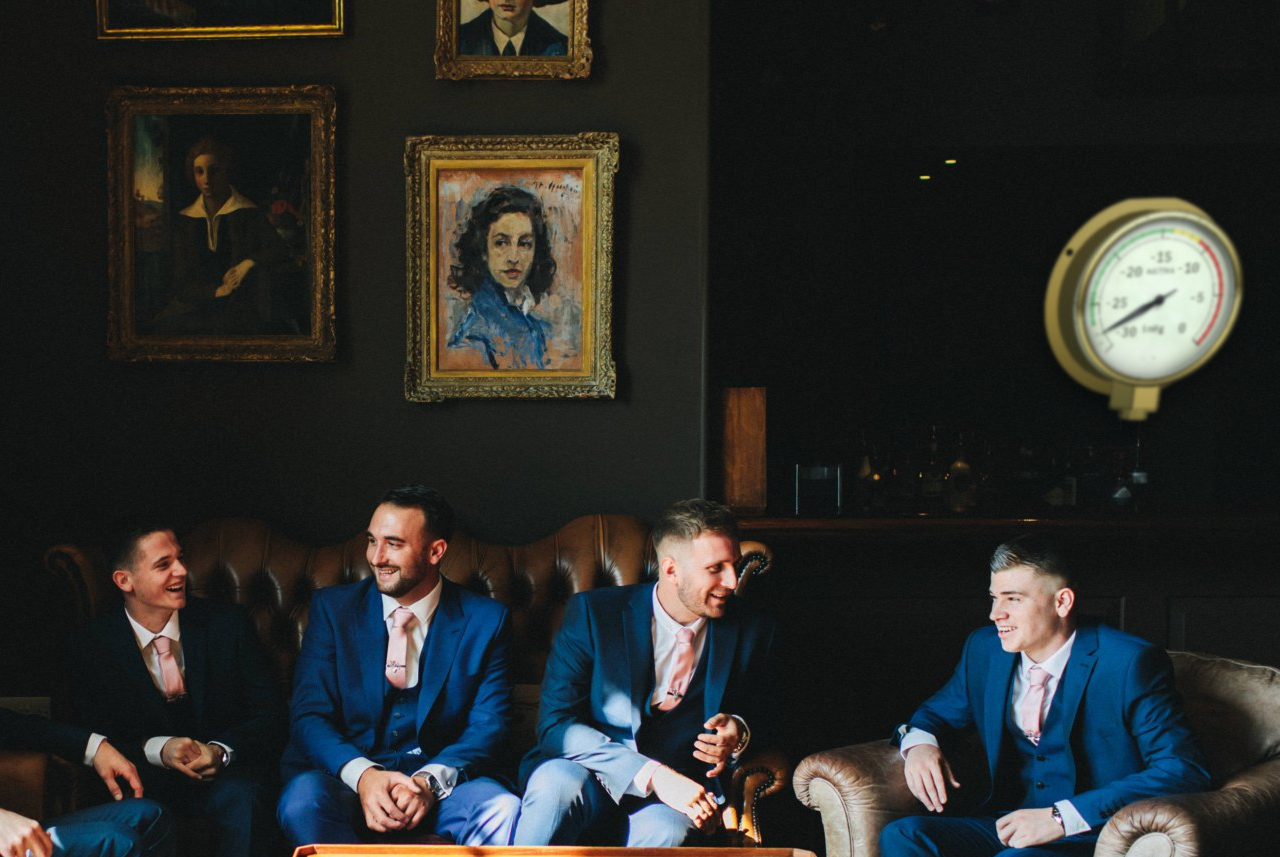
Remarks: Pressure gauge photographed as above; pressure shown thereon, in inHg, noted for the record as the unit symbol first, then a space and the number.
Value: inHg -28
